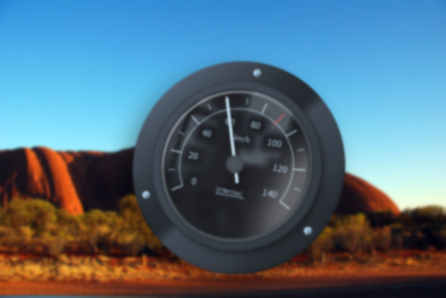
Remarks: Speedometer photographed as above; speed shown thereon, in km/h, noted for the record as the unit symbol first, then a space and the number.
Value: km/h 60
